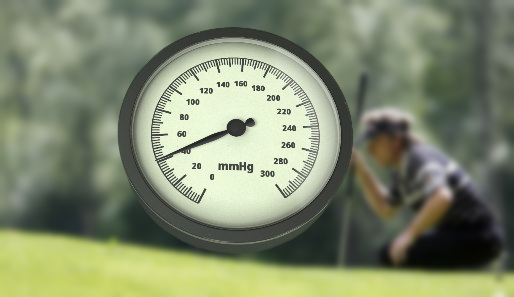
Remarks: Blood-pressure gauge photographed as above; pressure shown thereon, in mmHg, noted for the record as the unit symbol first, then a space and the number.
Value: mmHg 40
